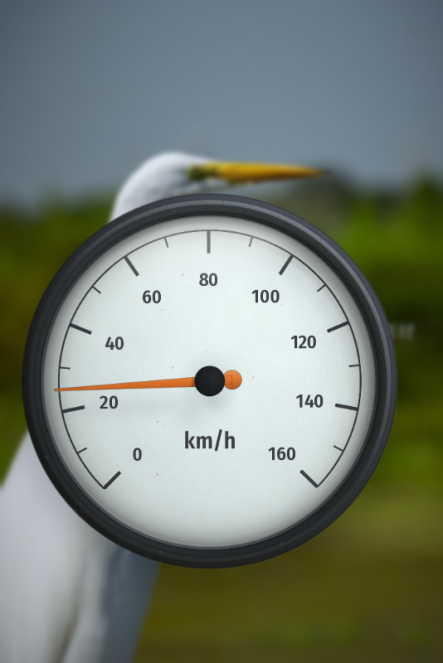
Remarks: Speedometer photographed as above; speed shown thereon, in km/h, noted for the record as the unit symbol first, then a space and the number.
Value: km/h 25
